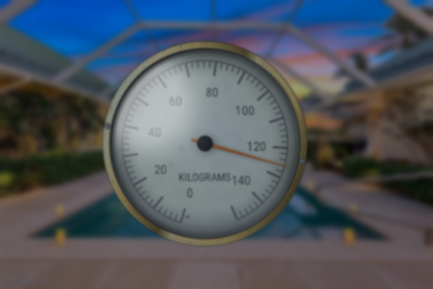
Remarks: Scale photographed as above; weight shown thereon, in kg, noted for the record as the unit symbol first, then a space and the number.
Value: kg 126
